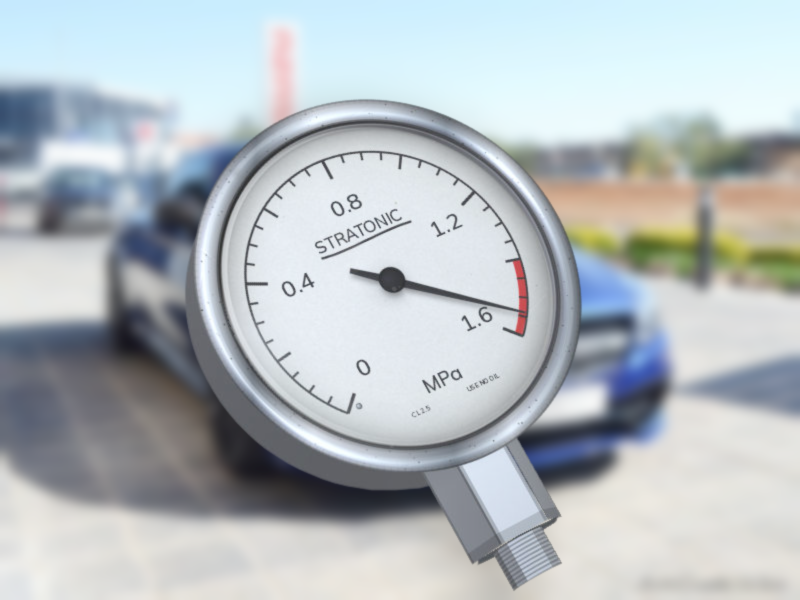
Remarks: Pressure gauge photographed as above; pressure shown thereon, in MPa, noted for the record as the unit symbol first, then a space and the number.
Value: MPa 1.55
